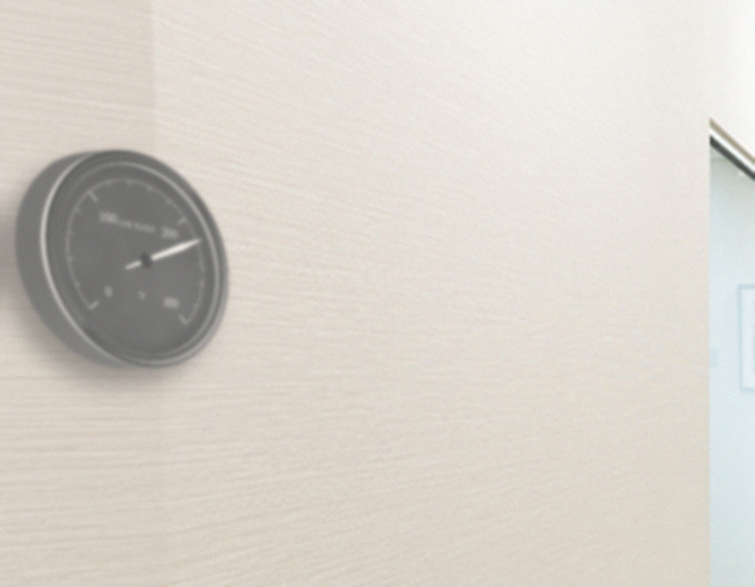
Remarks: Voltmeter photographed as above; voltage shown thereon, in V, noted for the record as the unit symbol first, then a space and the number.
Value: V 220
